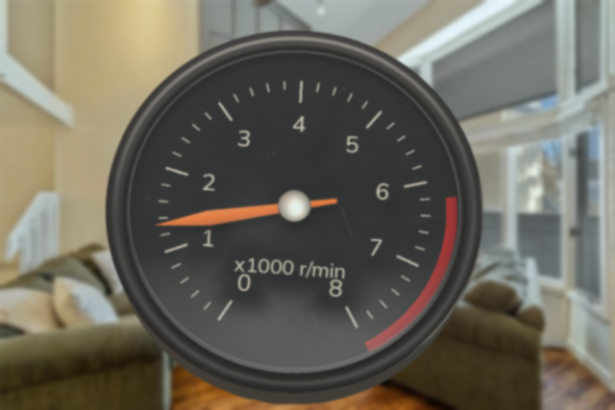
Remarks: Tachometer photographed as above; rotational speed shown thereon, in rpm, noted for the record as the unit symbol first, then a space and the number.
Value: rpm 1300
